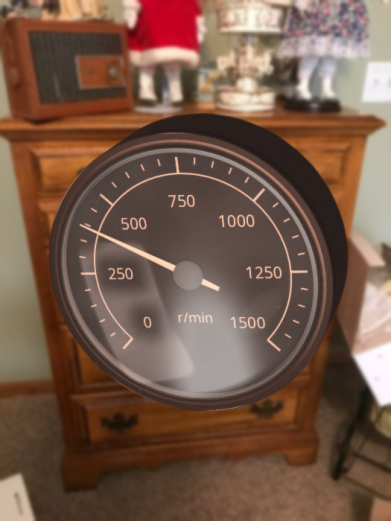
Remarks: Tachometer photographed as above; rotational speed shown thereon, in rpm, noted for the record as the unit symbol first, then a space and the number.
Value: rpm 400
